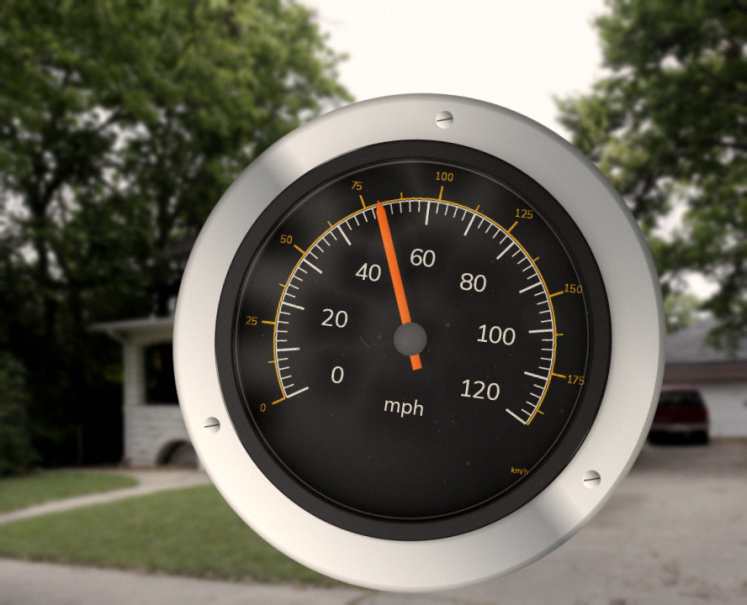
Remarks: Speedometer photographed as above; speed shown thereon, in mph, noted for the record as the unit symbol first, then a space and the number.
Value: mph 50
